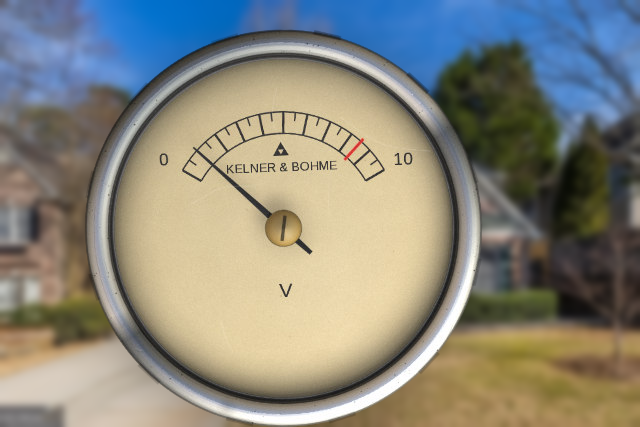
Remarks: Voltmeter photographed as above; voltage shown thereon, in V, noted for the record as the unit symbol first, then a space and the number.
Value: V 1
